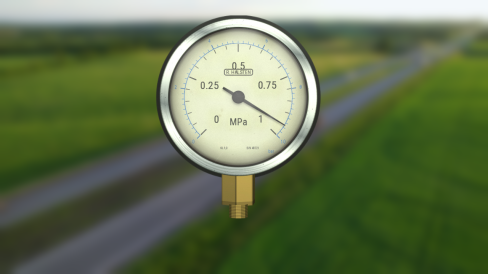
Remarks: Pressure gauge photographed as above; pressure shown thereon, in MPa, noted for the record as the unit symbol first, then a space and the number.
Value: MPa 0.95
